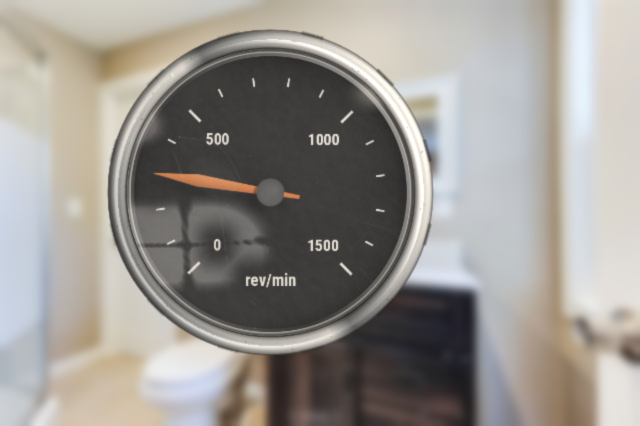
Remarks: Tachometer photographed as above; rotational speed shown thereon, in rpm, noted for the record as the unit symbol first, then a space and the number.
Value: rpm 300
